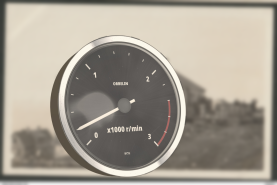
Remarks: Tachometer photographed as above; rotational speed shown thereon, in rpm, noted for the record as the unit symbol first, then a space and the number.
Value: rpm 200
